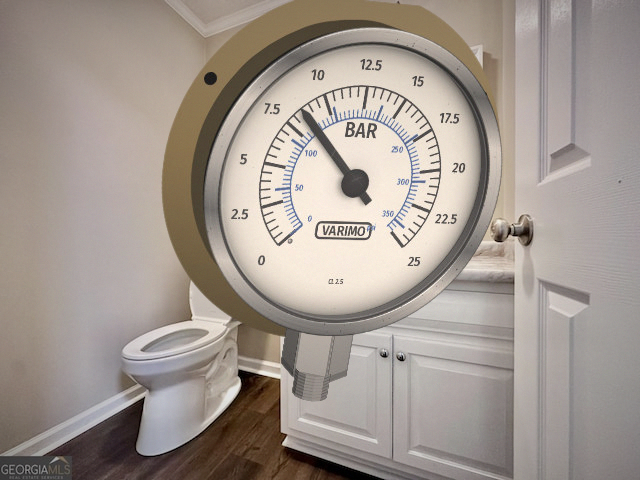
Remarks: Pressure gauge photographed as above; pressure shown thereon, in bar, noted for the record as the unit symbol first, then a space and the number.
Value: bar 8.5
